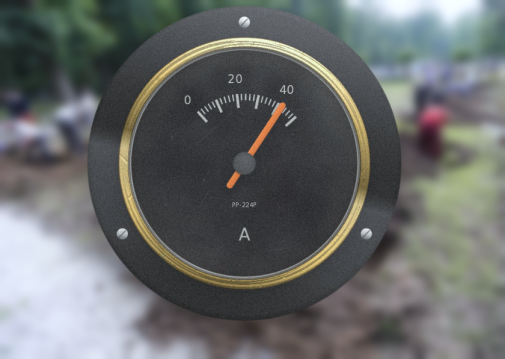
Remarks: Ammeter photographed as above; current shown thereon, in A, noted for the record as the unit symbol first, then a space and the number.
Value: A 42
